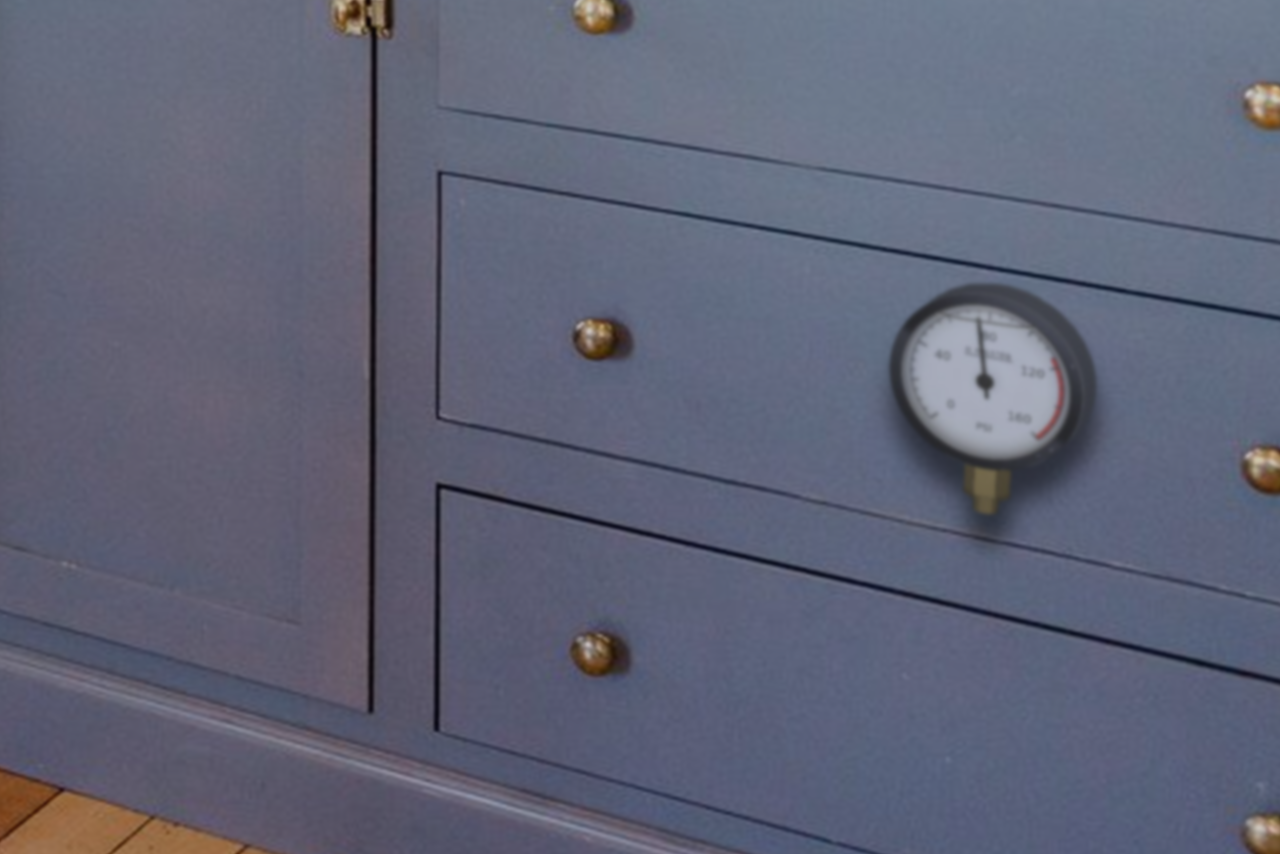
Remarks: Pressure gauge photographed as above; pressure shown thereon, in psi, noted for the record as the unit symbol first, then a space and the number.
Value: psi 75
